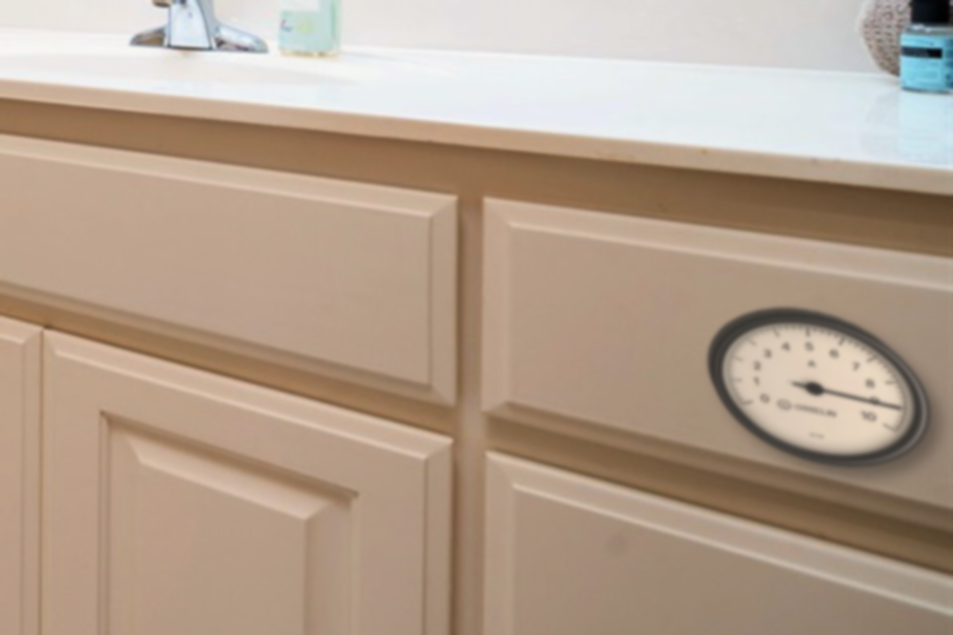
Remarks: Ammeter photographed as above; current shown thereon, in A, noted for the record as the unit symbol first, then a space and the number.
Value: A 9
